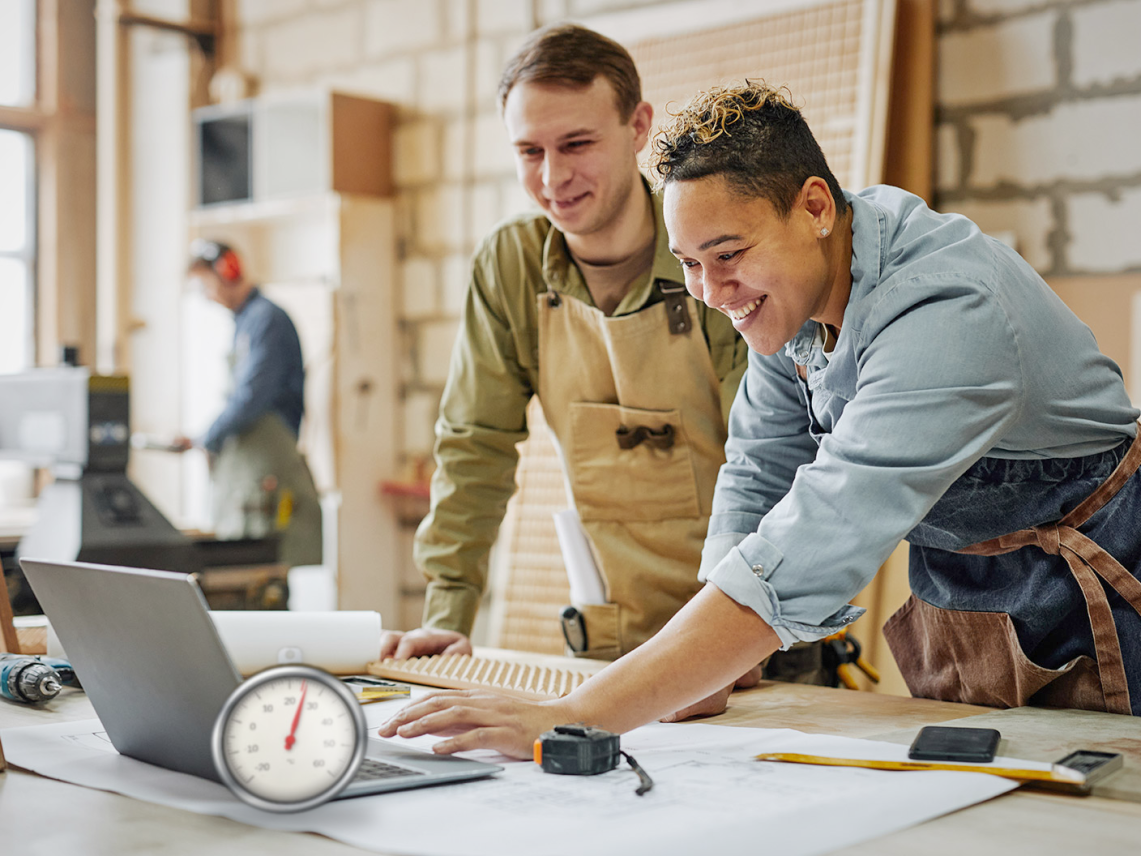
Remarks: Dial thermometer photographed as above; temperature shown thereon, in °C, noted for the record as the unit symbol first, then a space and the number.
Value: °C 25
